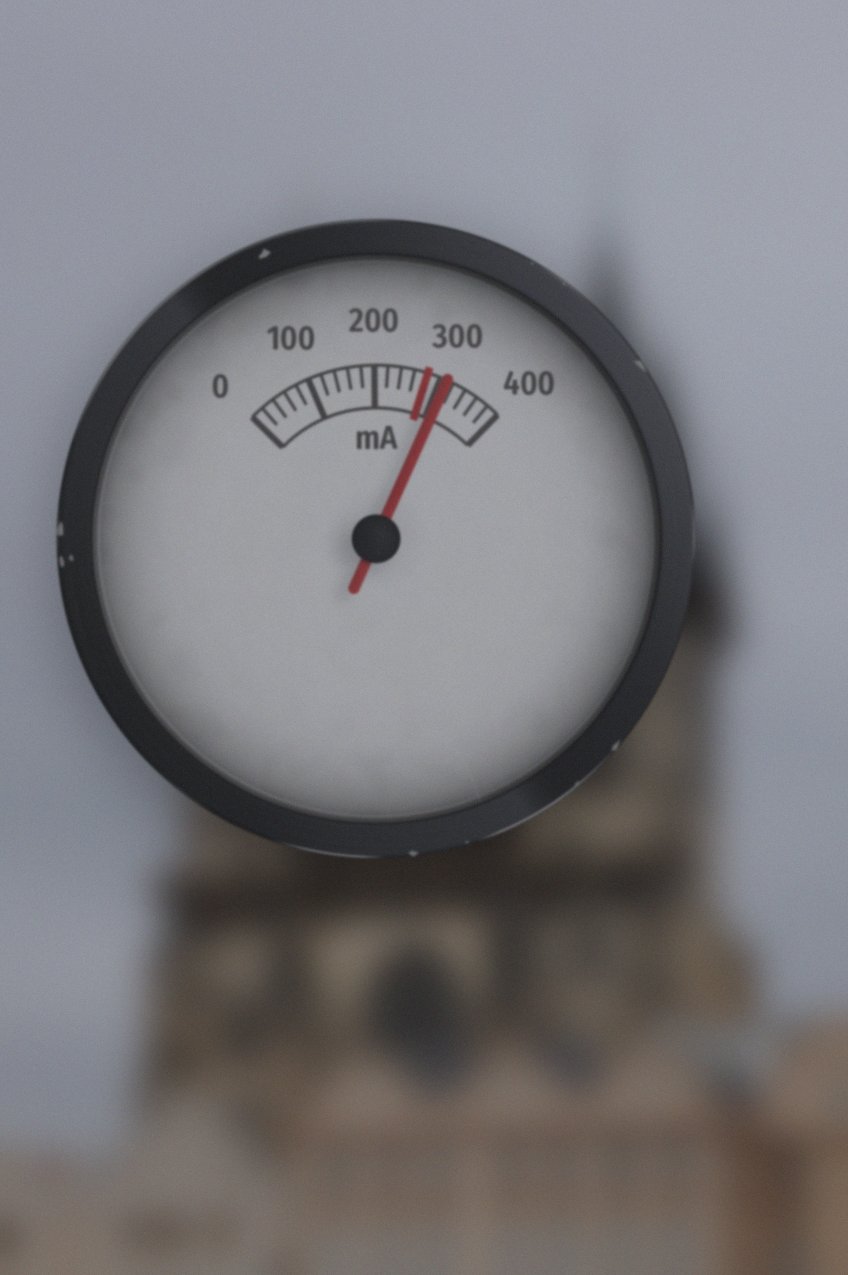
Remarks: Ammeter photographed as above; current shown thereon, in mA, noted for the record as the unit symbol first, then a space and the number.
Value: mA 310
